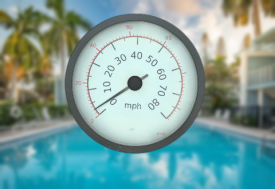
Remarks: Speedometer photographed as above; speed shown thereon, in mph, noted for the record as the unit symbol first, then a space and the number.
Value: mph 2.5
